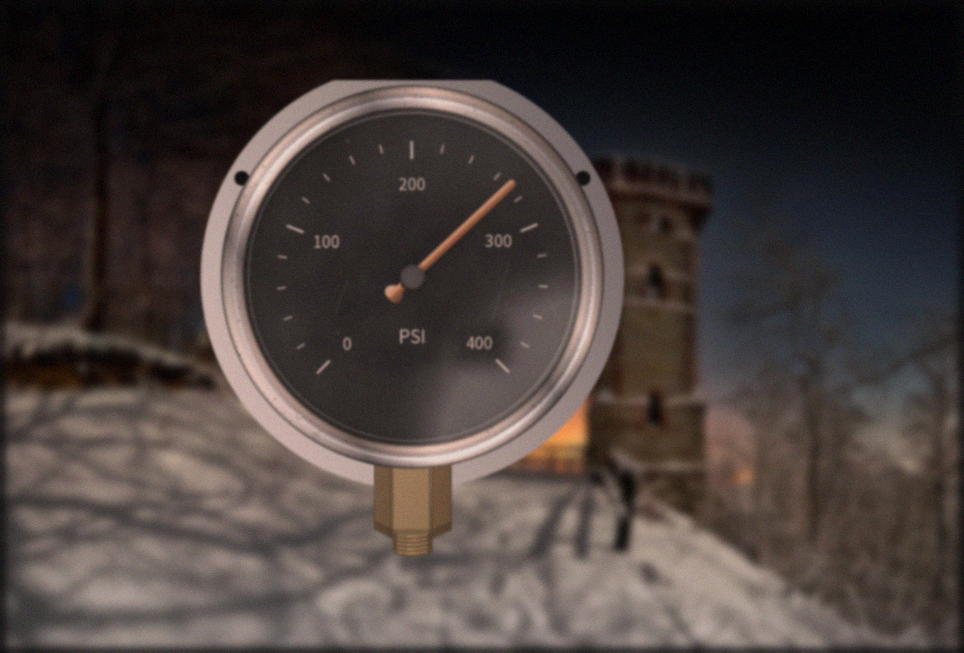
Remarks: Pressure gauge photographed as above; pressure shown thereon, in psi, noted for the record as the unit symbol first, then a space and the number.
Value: psi 270
